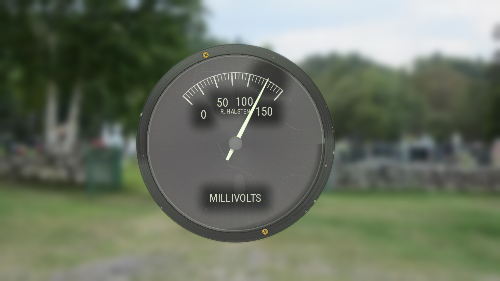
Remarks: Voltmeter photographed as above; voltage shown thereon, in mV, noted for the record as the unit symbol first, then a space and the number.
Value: mV 125
